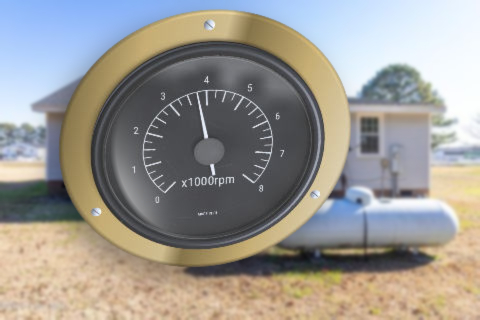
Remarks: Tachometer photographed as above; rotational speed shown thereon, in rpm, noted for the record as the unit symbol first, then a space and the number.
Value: rpm 3750
